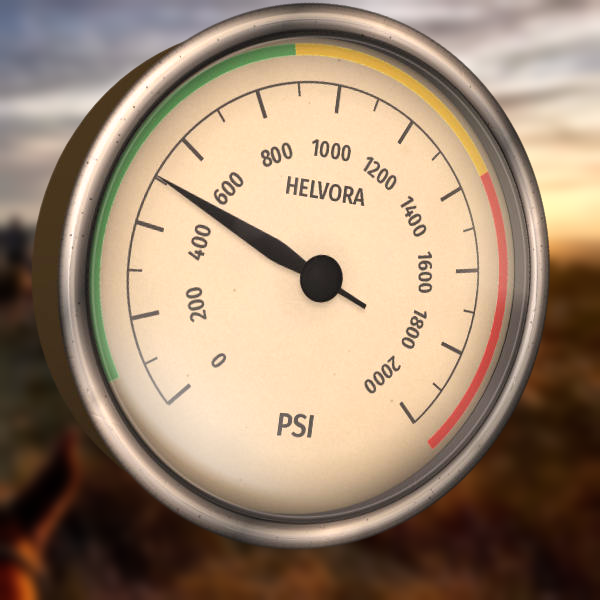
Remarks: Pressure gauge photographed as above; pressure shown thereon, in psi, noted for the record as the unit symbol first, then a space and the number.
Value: psi 500
